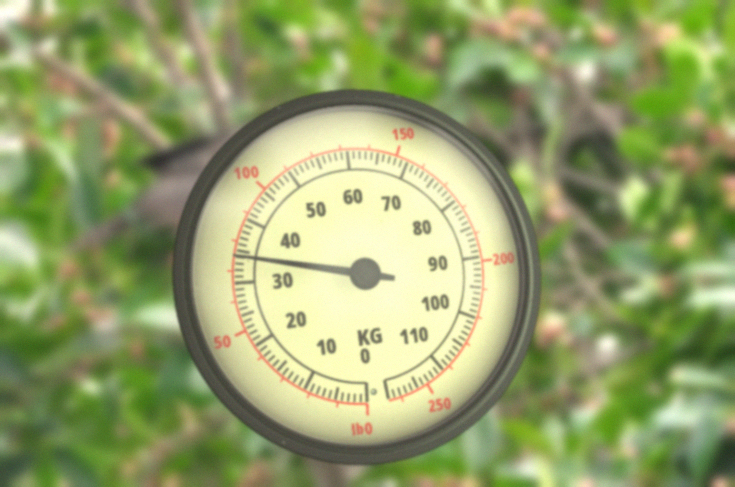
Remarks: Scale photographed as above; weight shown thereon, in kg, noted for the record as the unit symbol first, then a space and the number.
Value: kg 34
